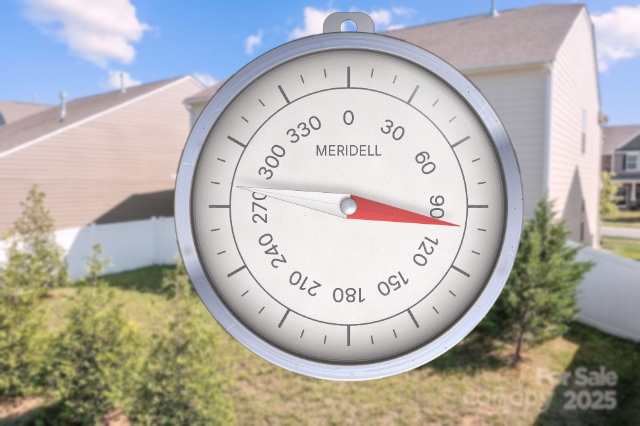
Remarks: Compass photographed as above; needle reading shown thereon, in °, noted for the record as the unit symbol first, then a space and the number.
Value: ° 100
